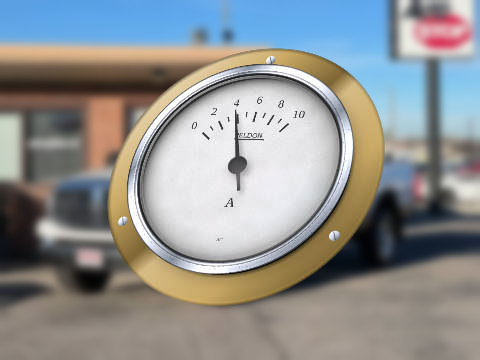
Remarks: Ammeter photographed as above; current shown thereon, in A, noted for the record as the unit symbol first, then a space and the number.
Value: A 4
